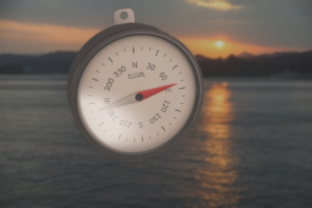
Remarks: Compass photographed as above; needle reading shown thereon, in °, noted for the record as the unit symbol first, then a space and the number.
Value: ° 80
